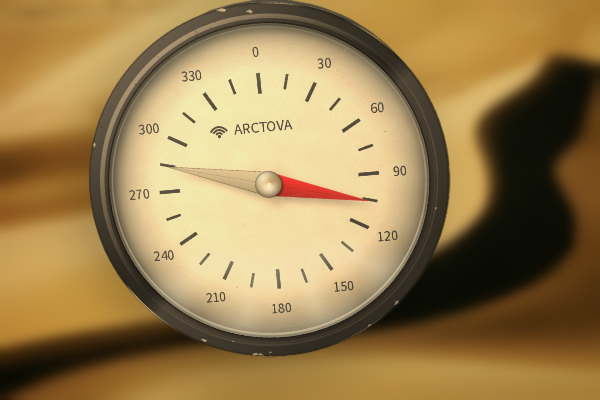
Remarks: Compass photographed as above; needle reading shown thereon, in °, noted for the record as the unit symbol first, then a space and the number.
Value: ° 105
